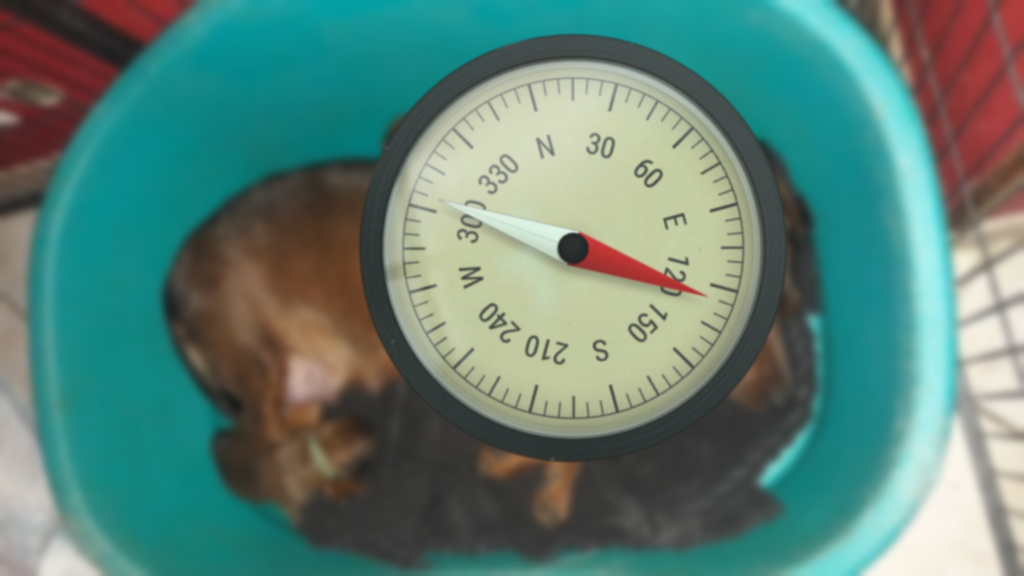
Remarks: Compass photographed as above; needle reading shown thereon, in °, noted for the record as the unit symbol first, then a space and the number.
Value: ° 125
